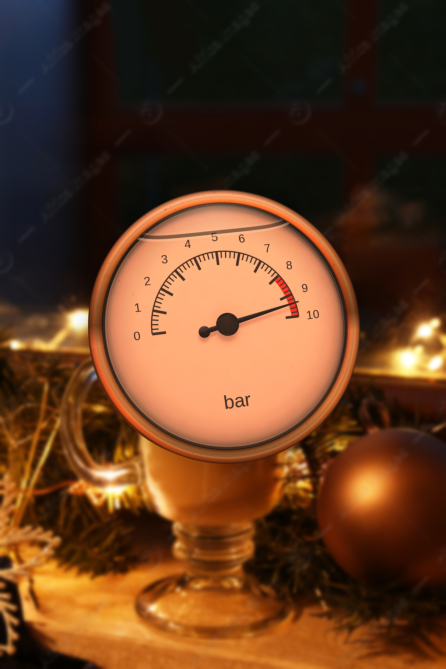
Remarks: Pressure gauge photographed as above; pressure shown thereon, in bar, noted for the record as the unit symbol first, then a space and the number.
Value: bar 9.4
